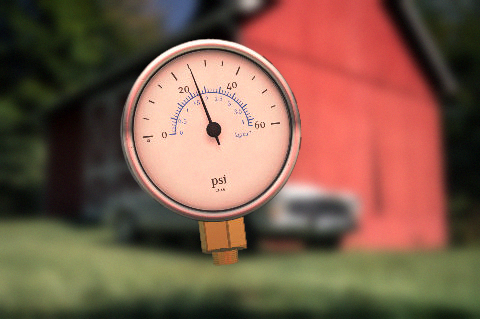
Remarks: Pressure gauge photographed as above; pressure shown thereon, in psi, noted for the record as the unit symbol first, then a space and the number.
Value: psi 25
